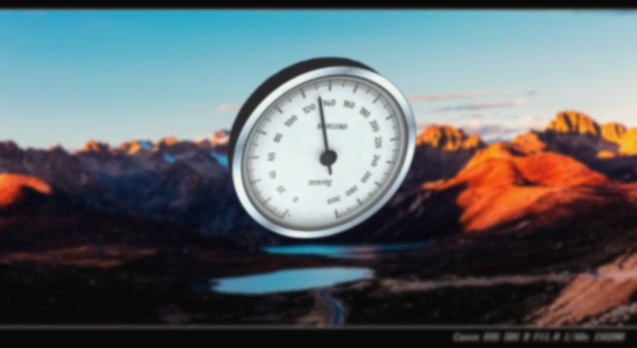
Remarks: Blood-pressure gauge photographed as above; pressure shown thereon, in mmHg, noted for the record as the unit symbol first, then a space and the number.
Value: mmHg 130
